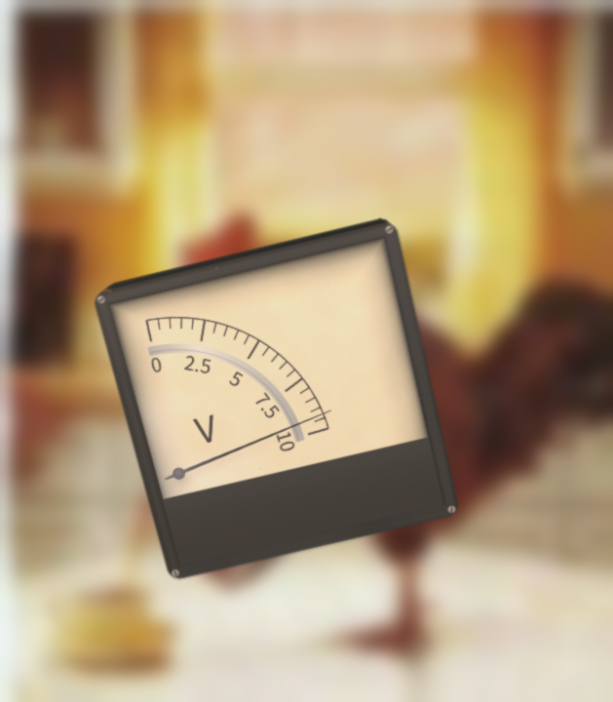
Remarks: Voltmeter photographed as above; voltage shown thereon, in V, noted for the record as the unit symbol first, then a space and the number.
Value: V 9.25
